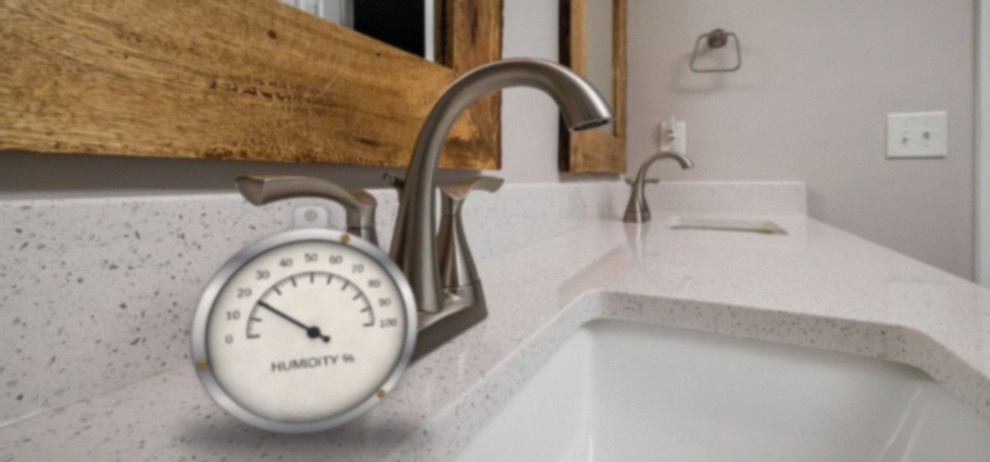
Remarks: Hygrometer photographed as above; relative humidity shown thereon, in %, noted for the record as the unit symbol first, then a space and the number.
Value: % 20
